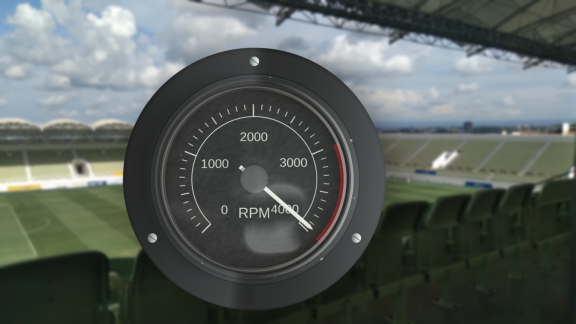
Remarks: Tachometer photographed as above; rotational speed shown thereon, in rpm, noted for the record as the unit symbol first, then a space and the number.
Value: rpm 3950
